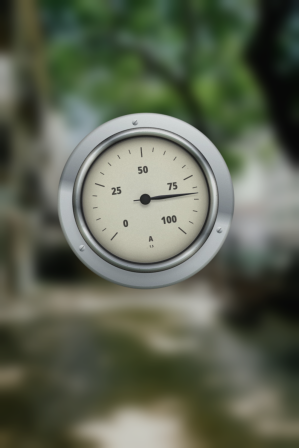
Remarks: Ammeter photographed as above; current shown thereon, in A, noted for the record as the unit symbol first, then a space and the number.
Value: A 82.5
